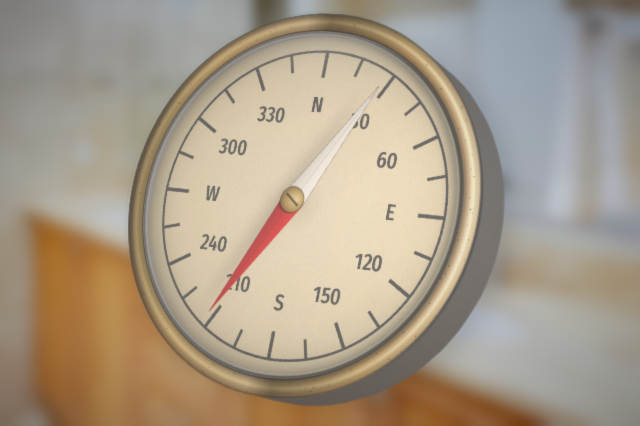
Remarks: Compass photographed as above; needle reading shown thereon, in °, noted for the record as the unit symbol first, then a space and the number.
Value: ° 210
